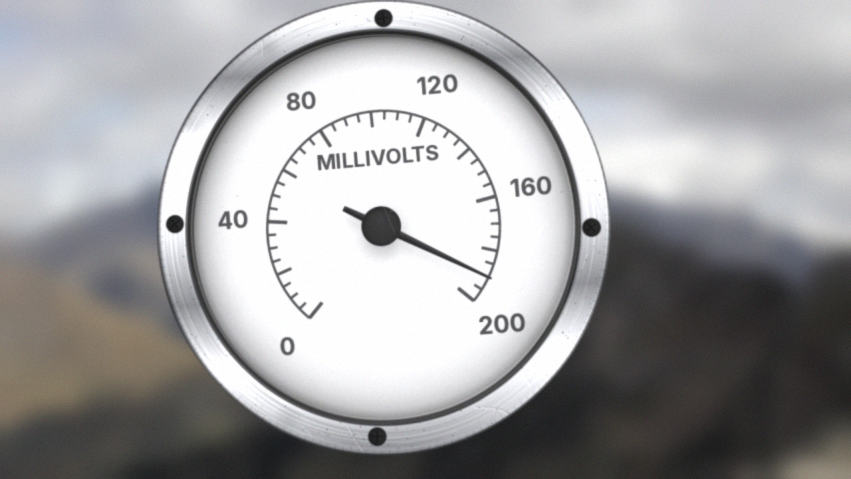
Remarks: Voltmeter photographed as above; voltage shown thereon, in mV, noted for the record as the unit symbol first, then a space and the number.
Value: mV 190
